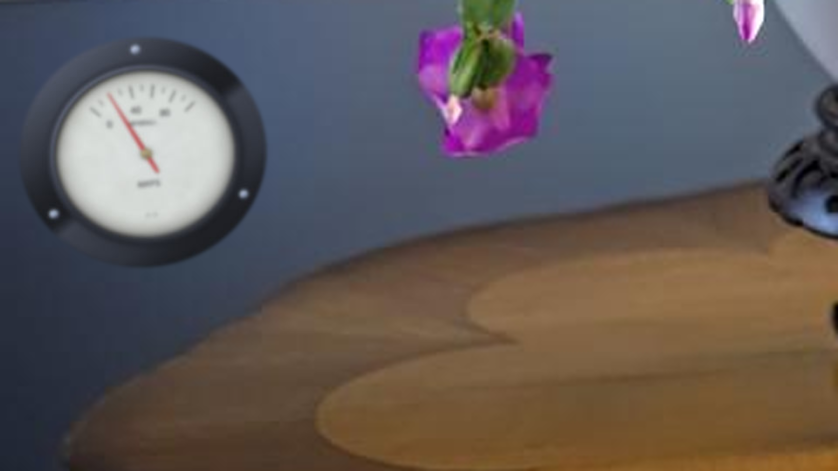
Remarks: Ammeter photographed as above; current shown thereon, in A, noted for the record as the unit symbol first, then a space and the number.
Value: A 20
